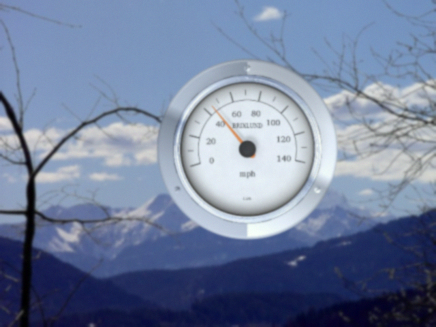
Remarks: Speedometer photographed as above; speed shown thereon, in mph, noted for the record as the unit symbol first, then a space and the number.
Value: mph 45
